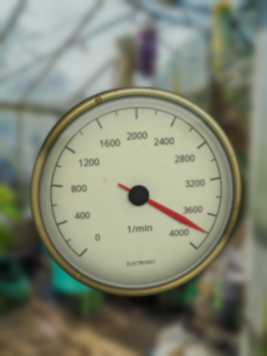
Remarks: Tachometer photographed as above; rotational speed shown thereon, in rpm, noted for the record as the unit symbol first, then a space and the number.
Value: rpm 3800
